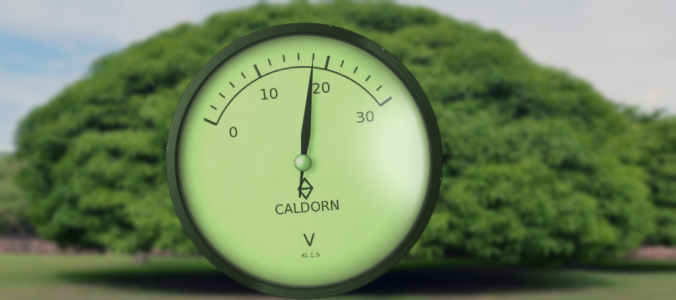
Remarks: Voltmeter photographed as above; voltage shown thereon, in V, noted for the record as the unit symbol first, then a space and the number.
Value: V 18
